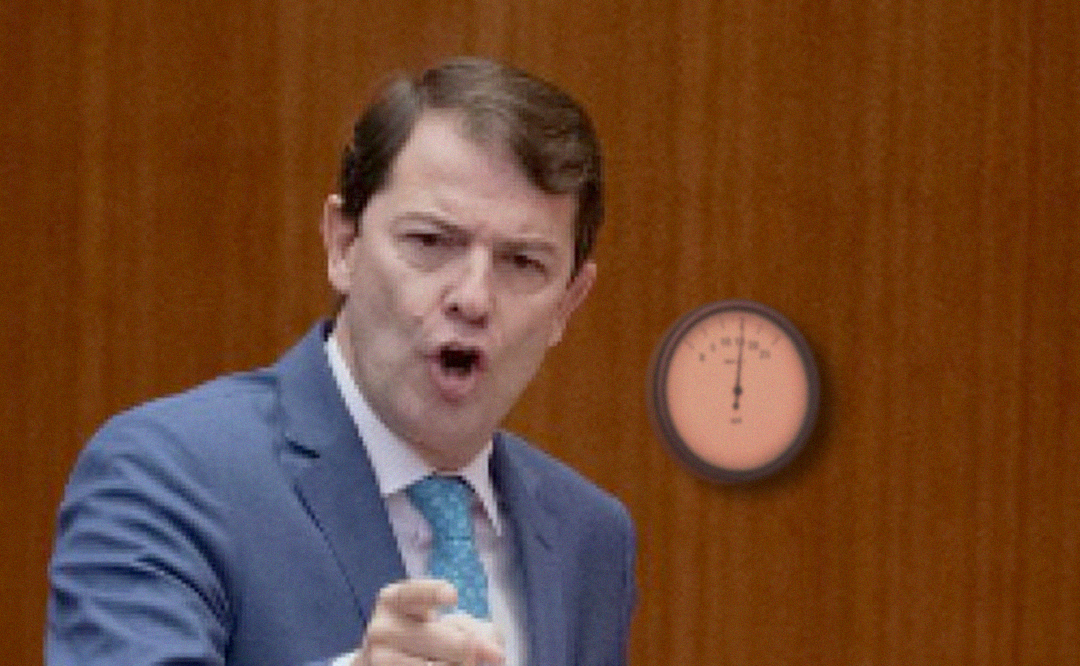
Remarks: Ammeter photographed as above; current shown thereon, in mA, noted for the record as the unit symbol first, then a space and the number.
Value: mA 15
